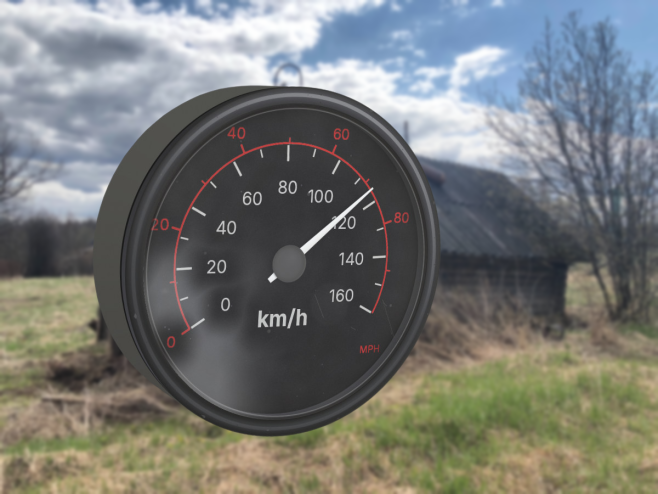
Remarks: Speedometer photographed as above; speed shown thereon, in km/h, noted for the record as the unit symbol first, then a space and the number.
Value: km/h 115
